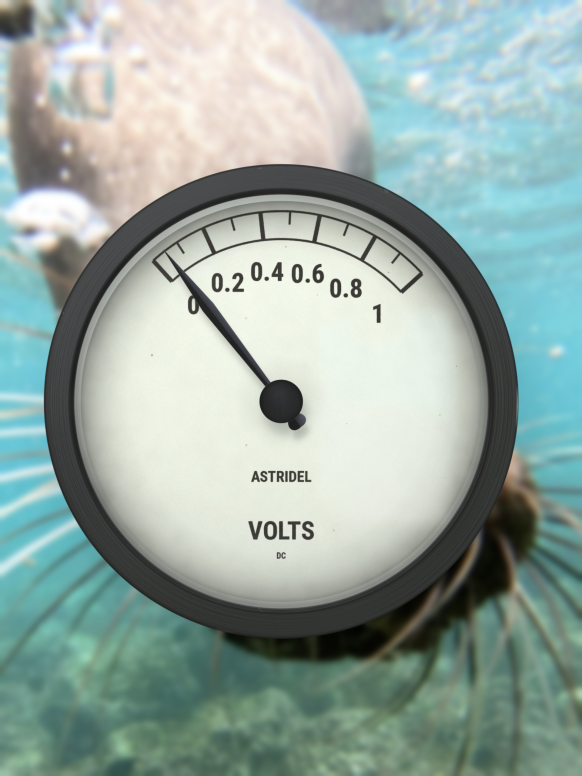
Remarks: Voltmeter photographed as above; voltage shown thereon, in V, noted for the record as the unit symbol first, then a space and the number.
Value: V 0.05
